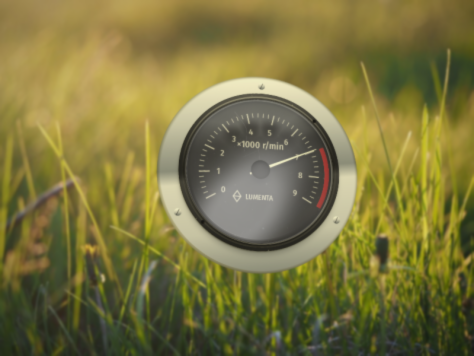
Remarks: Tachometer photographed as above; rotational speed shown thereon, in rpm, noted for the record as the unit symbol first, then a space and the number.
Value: rpm 7000
